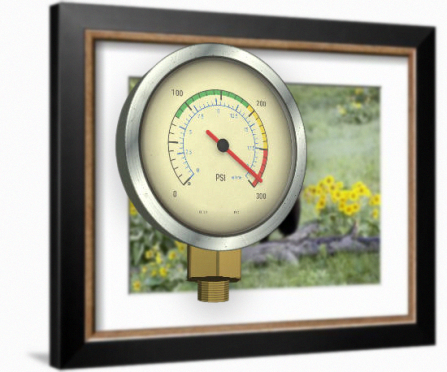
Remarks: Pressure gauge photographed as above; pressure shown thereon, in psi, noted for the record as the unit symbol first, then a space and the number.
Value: psi 290
